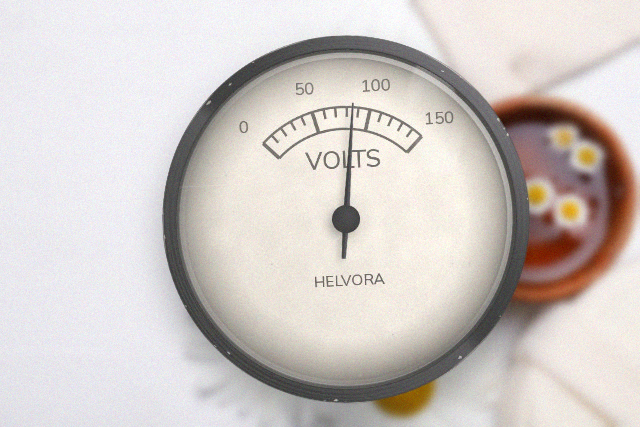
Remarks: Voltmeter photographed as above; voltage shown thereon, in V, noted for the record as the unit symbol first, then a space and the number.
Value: V 85
